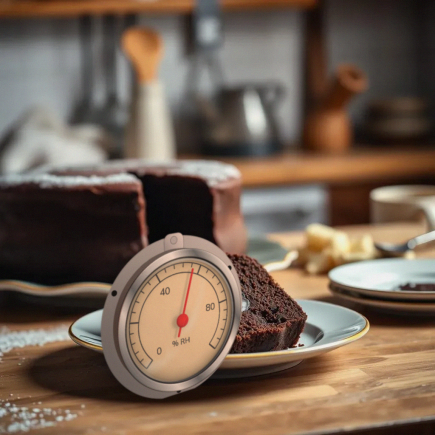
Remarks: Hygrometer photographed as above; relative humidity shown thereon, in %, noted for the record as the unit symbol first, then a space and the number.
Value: % 56
